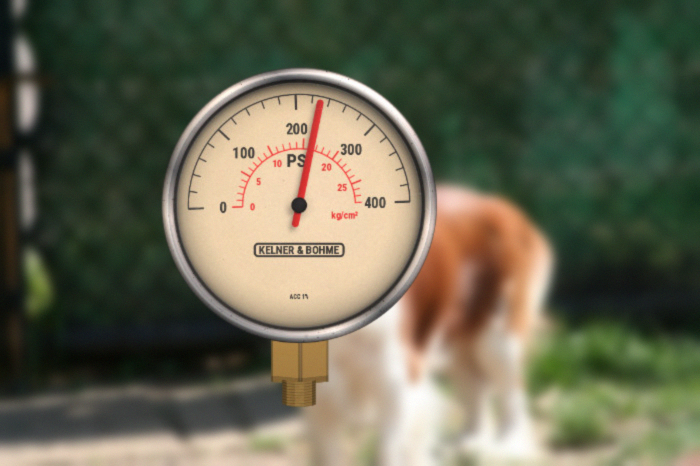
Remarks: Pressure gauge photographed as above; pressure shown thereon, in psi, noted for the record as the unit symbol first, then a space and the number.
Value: psi 230
